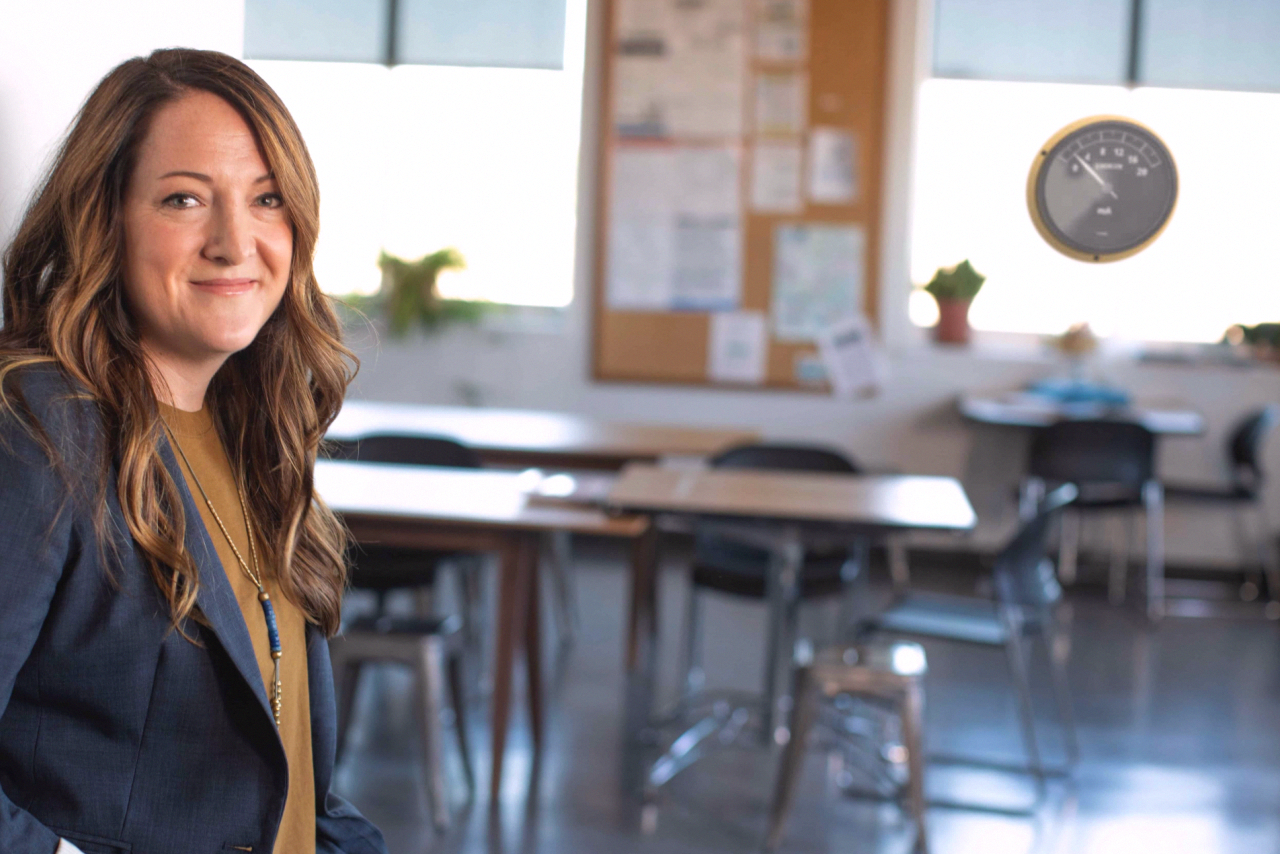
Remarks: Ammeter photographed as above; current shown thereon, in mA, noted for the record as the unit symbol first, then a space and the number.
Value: mA 2
